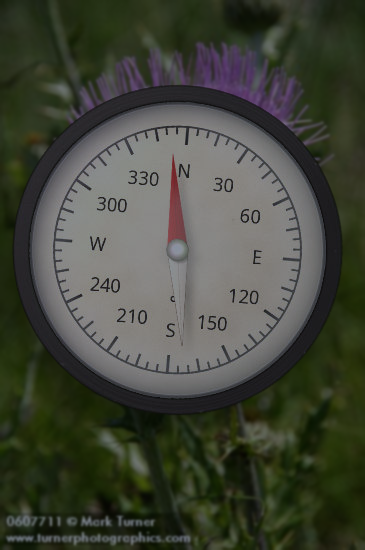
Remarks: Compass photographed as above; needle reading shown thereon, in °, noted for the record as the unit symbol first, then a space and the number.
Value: ° 352.5
